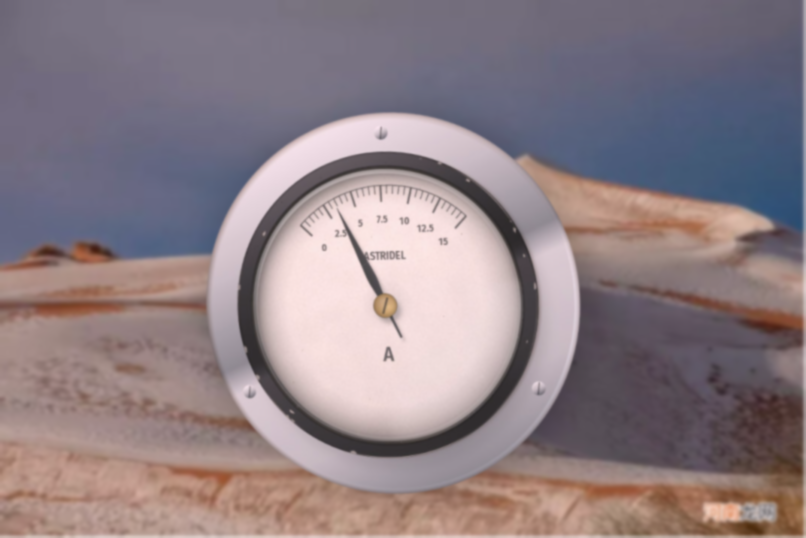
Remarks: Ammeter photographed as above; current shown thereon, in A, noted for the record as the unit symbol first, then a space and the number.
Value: A 3.5
